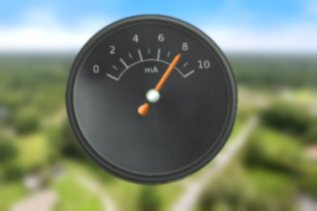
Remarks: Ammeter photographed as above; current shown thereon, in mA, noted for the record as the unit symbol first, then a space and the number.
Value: mA 8
